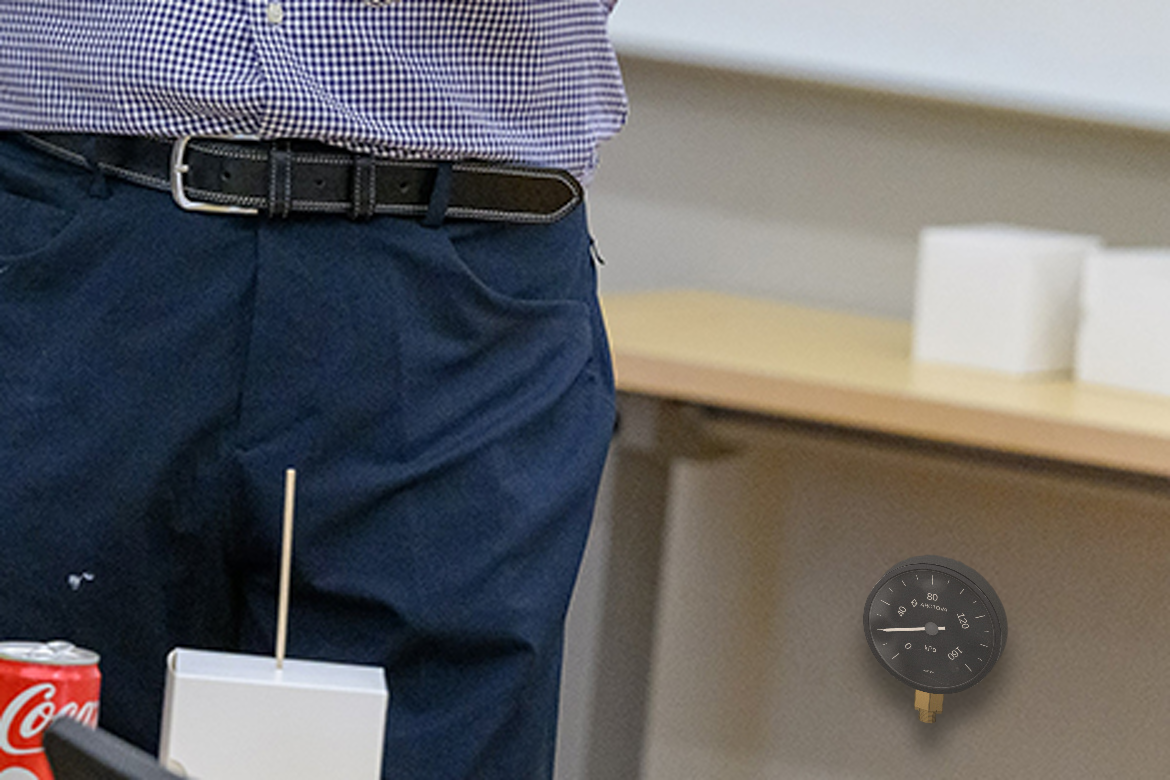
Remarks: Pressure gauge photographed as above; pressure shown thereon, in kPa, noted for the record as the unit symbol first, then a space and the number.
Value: kPa 20
